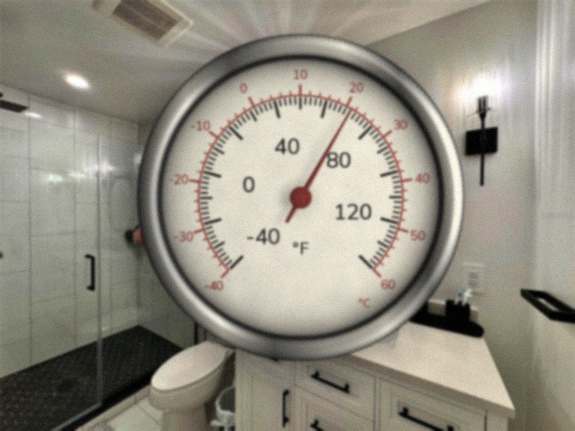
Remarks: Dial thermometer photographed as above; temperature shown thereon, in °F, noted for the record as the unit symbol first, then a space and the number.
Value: °F 70
